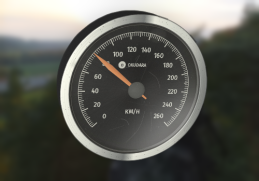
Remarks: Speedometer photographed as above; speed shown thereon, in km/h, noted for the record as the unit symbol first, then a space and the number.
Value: km/h 80
